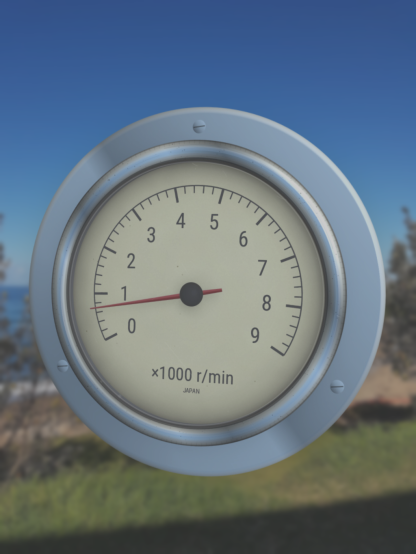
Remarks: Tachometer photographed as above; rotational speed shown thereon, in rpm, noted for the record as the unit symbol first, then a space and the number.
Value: rpm 700
